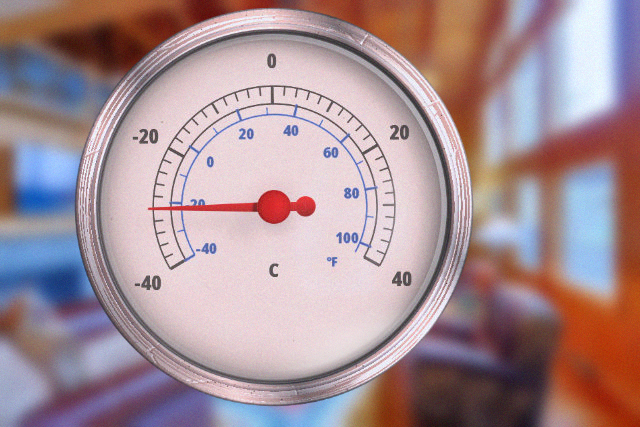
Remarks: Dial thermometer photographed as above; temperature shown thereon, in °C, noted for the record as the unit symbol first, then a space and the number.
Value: °C -30
